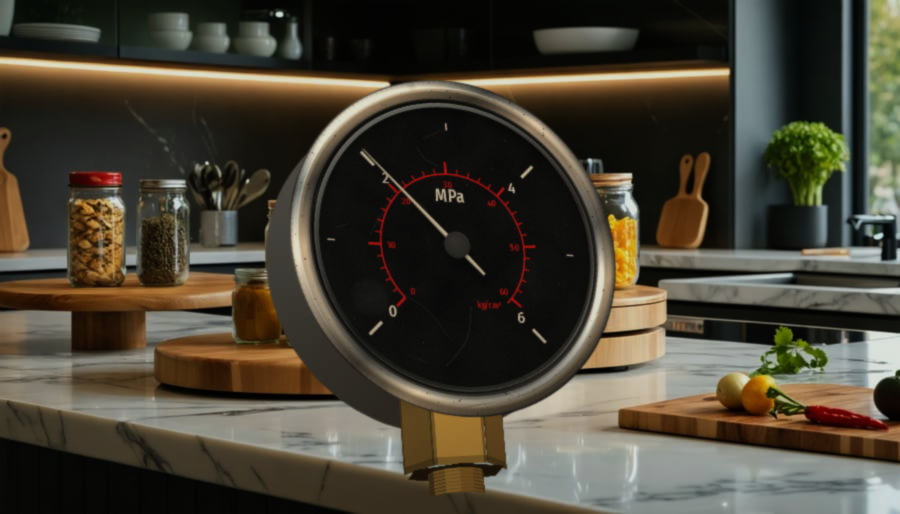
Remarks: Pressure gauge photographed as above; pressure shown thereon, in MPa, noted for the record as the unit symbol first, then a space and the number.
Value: MPa 2
